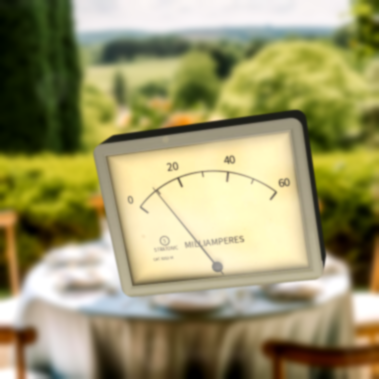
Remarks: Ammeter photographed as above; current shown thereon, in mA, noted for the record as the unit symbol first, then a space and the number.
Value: mA 10
